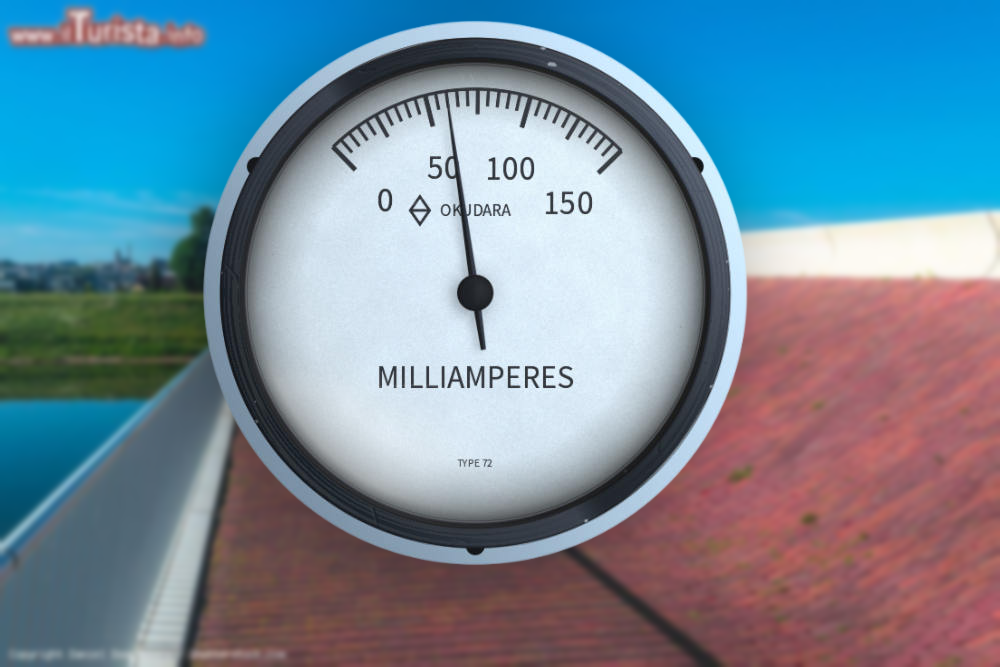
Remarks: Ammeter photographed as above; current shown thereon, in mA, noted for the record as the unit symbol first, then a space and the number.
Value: mA 60
